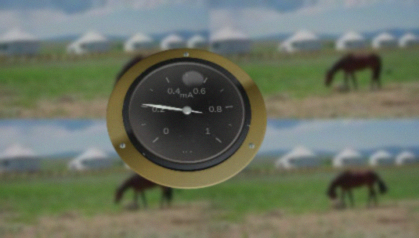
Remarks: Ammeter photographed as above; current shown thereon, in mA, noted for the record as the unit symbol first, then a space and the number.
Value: mA 0.2
